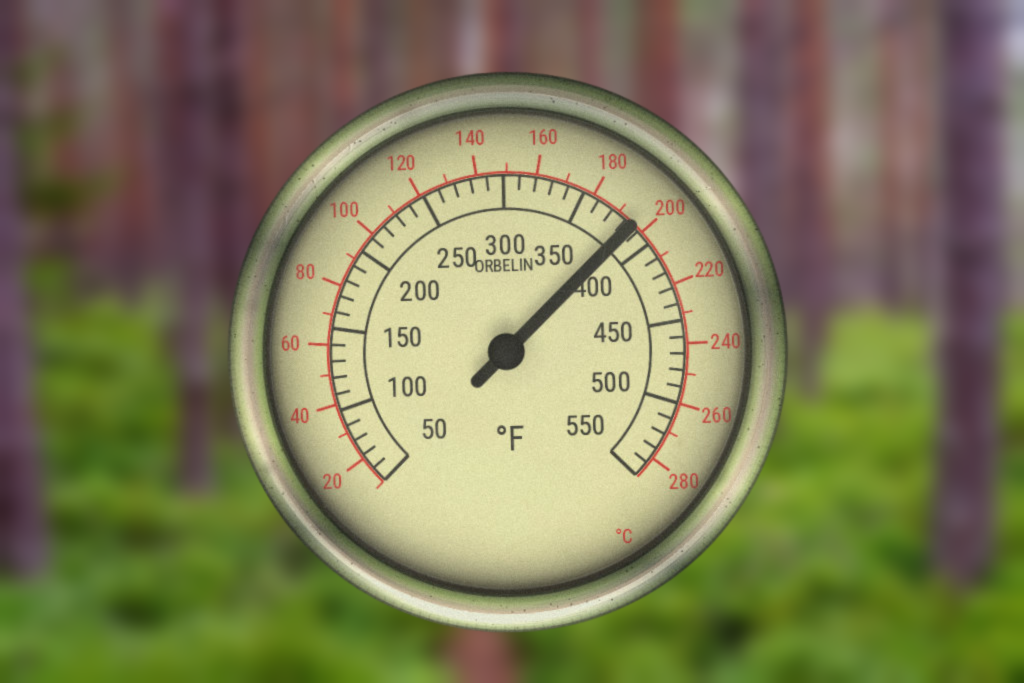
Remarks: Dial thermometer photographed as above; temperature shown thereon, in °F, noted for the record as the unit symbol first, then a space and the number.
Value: °F 385
